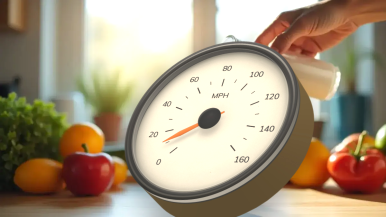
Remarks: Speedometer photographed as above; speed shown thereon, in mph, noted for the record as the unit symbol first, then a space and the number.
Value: mph 10
